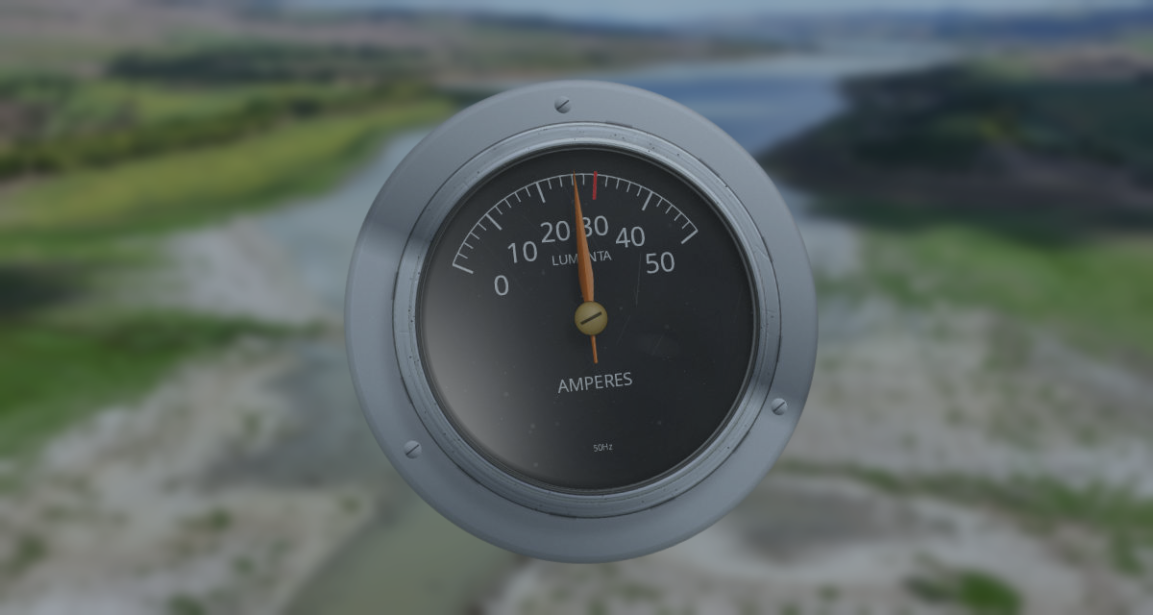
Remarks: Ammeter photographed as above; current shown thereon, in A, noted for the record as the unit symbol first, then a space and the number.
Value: A 26
